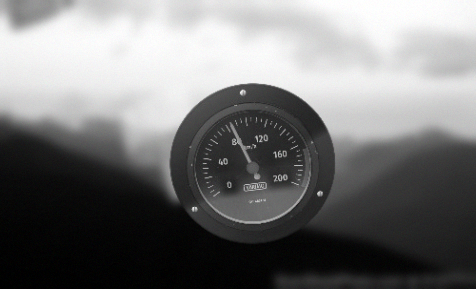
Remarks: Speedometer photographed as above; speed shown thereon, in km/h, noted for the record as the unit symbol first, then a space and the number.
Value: km/h 85
